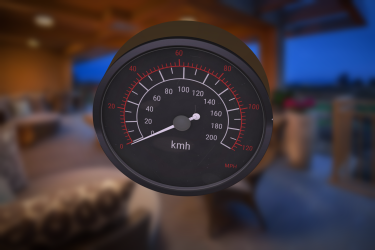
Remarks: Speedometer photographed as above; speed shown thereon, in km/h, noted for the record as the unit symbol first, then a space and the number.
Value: km/h 0
